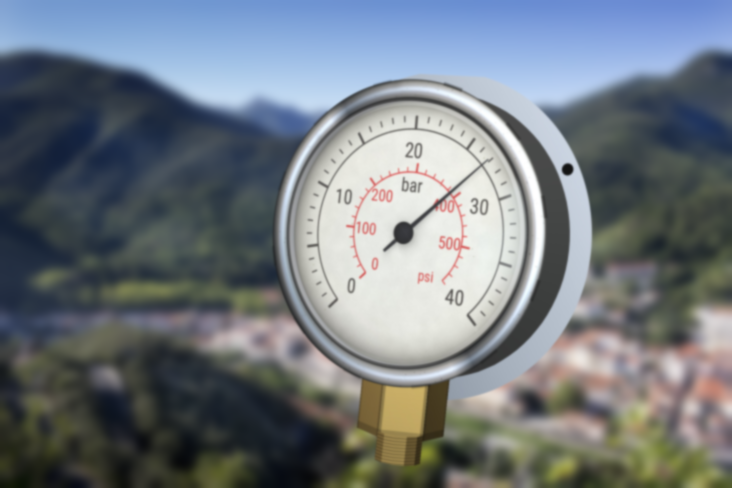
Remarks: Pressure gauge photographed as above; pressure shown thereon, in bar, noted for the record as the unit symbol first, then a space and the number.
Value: bar 27
